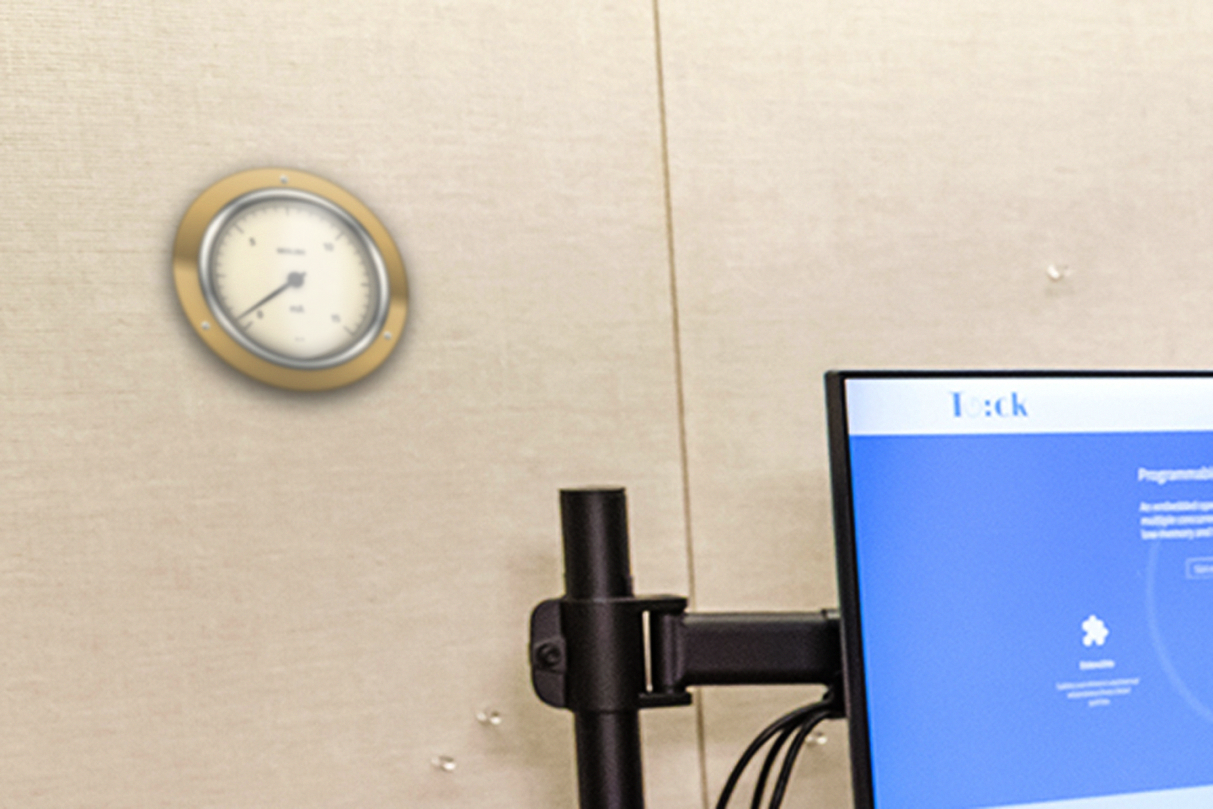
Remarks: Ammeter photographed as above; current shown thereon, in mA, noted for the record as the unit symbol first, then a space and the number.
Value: mA 0.5
